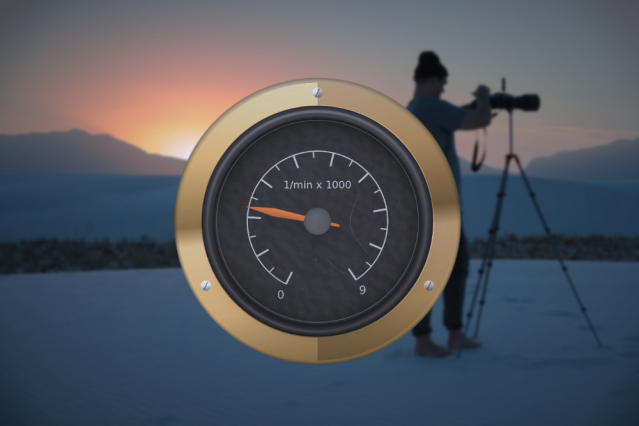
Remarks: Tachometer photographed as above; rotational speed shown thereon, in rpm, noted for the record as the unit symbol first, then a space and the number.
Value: rpm 2250
